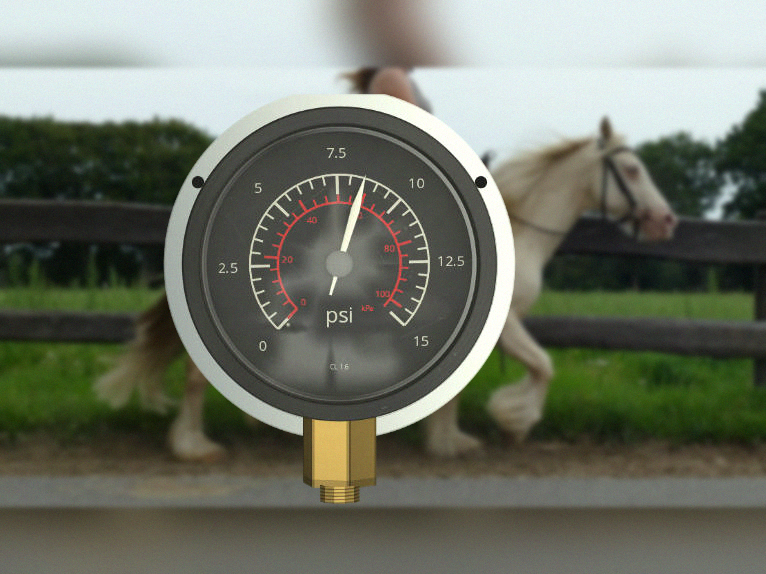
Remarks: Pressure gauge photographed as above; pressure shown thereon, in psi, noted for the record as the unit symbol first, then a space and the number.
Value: psi 8.5
